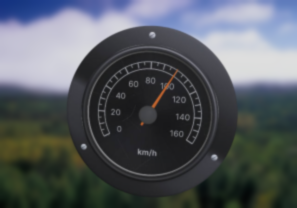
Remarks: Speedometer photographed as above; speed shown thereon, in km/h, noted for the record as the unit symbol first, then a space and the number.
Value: km/h 100
